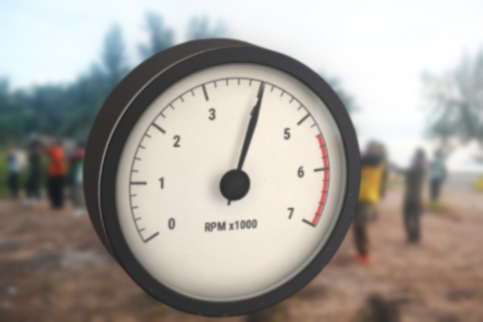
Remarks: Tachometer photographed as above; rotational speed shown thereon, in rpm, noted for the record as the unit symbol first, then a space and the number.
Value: rpm 4000
